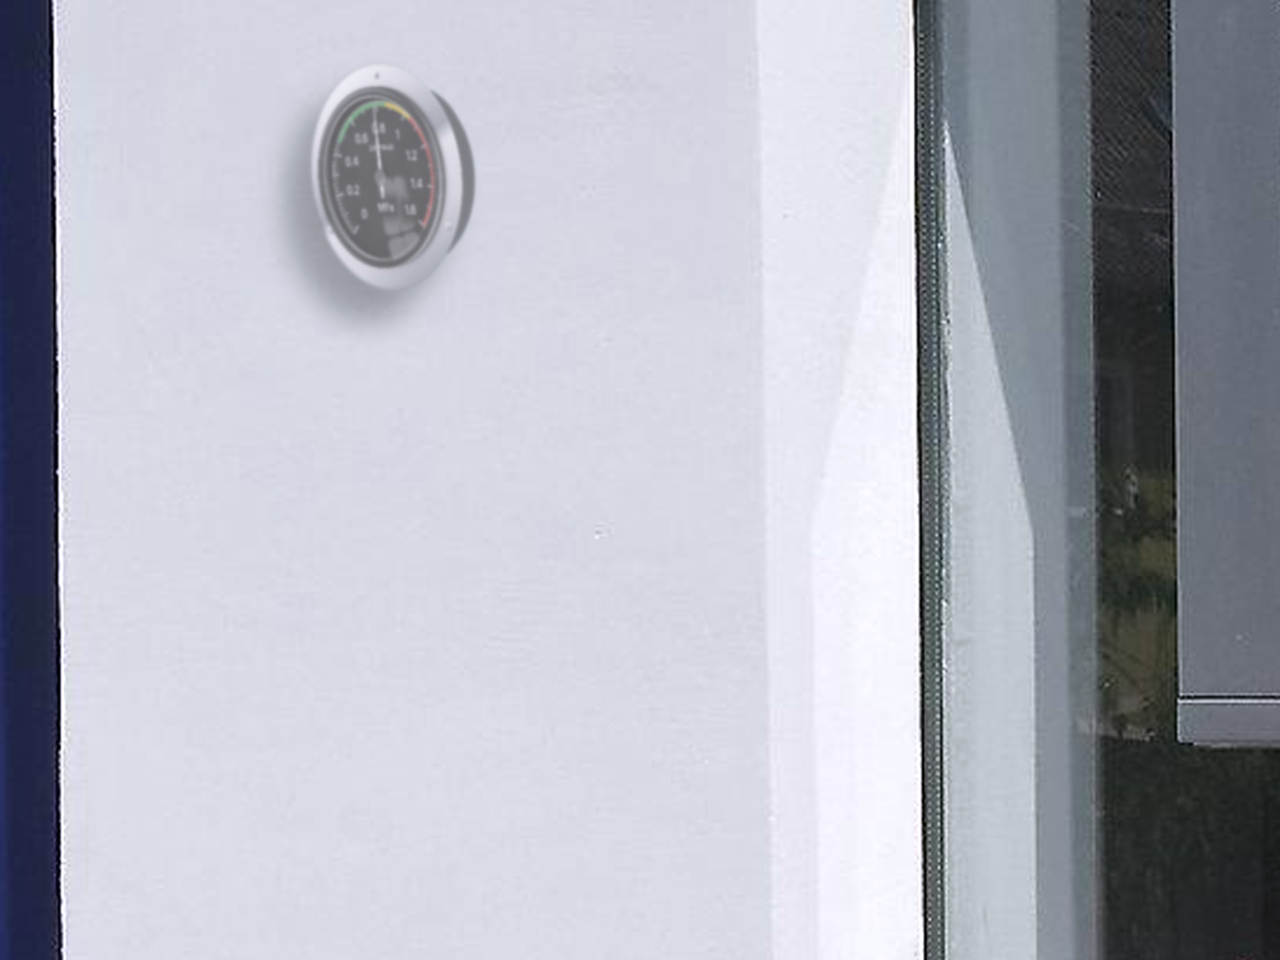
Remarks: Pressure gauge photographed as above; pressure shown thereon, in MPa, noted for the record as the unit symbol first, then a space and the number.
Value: MPa 0.8
